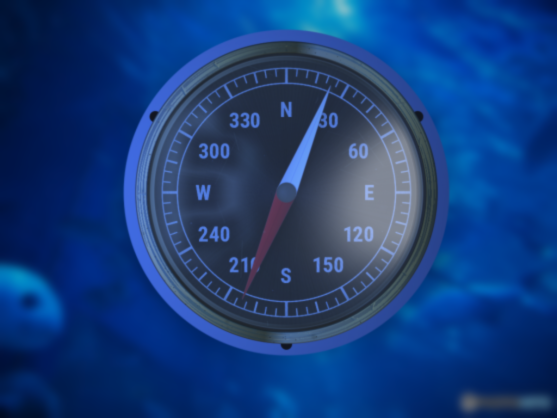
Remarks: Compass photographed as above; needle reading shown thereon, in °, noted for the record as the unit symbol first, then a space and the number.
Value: ° 202.5
